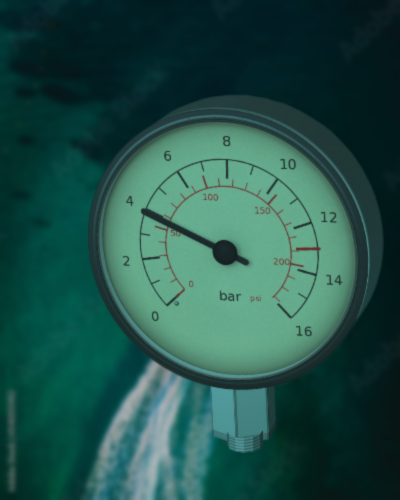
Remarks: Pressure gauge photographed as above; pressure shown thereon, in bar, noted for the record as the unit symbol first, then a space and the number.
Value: bar 4
